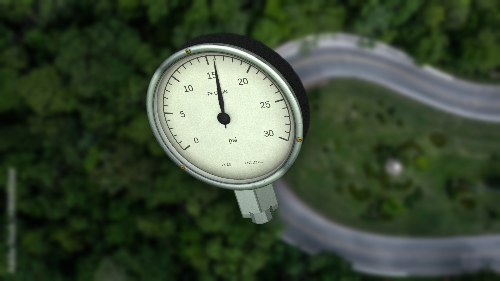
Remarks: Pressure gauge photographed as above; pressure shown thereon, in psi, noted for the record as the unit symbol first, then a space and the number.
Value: psi 16
